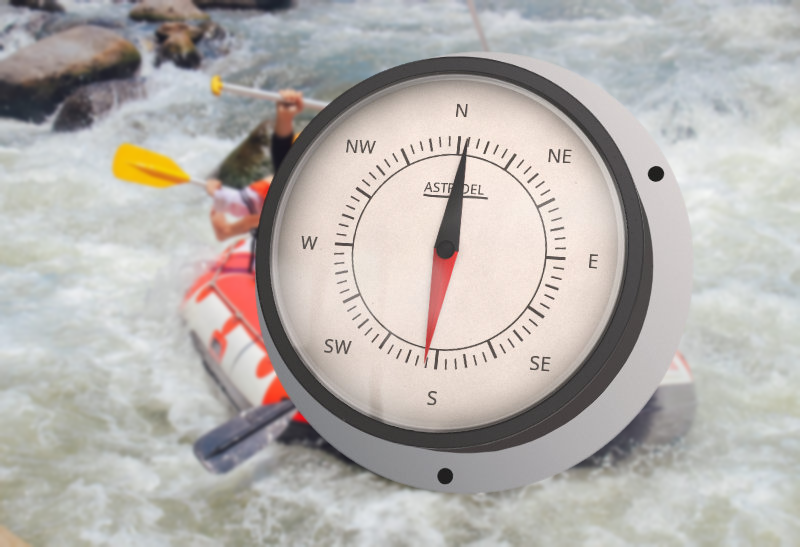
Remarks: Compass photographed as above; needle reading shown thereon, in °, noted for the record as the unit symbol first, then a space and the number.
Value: ° 185
